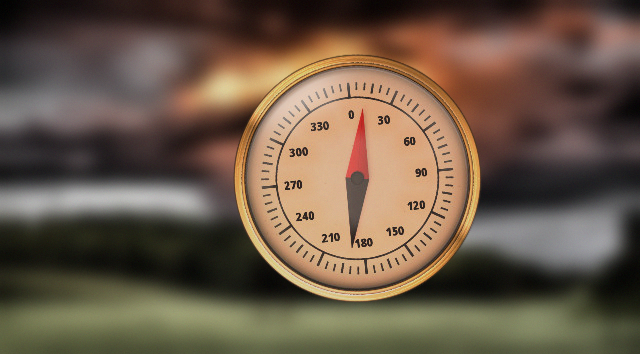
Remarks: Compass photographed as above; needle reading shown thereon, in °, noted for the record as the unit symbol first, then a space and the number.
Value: ° 10
